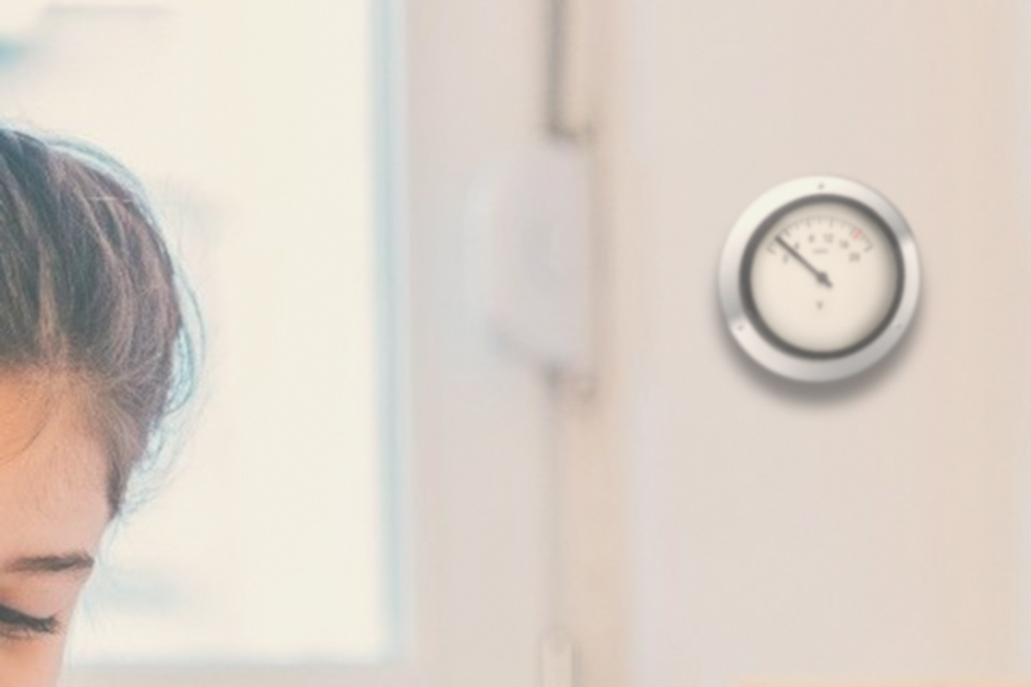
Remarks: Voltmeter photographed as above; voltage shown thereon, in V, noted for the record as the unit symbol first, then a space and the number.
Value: V 2
